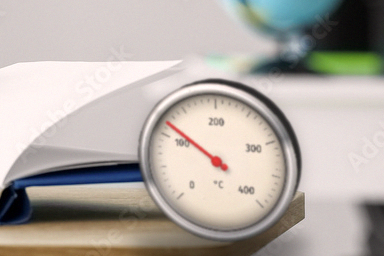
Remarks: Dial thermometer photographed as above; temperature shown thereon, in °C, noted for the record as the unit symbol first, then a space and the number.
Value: °C 120
